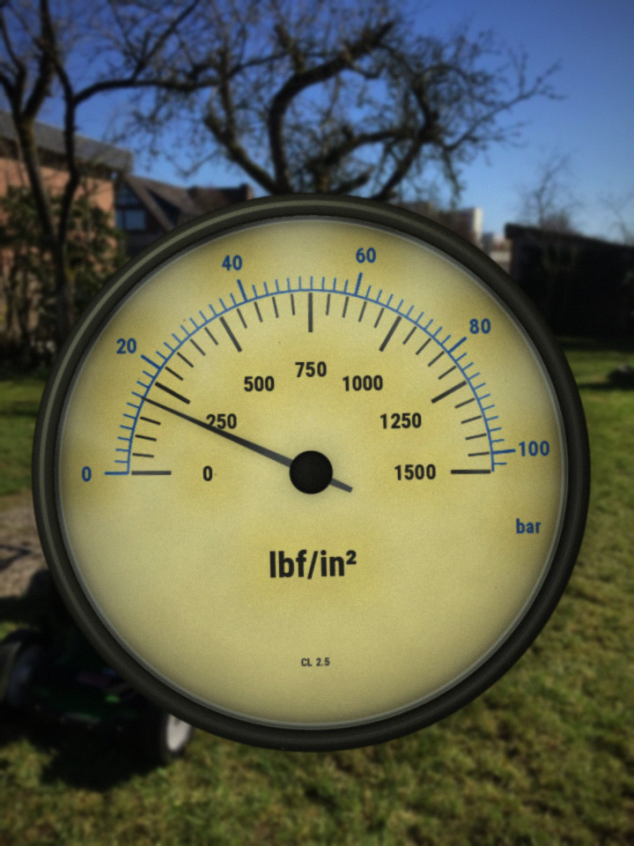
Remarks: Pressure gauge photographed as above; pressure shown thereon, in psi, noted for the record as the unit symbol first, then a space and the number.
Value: psi 200
